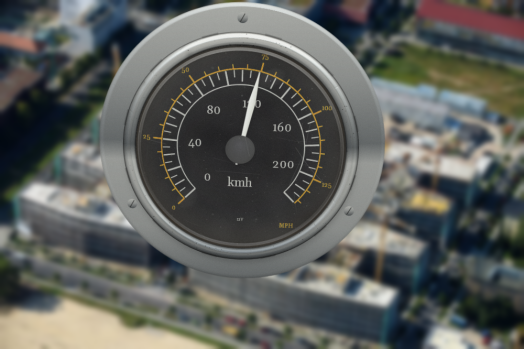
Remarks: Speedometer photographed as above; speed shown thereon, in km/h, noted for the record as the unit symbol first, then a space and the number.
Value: km/h 120
